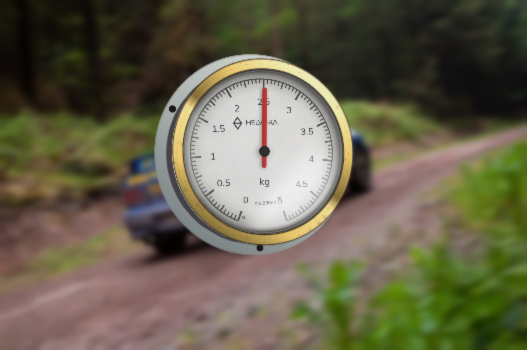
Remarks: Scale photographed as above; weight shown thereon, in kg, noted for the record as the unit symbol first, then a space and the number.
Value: kg 2.5
